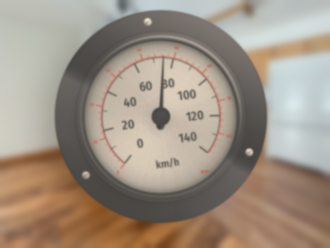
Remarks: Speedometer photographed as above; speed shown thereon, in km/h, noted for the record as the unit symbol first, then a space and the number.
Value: km/h 75
